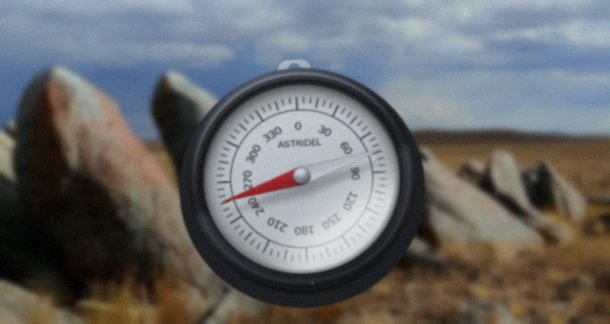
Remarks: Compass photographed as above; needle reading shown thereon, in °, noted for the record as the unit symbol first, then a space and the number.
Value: ° 255
